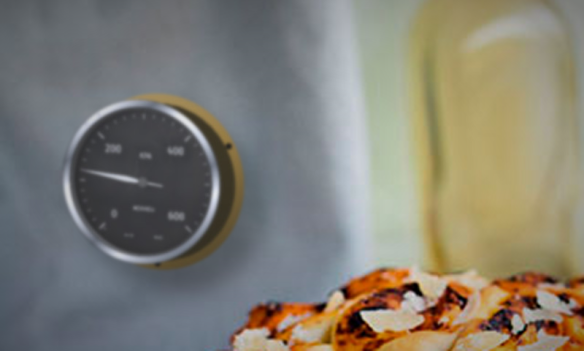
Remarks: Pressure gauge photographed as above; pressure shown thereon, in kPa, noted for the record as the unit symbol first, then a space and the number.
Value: kPa 120
